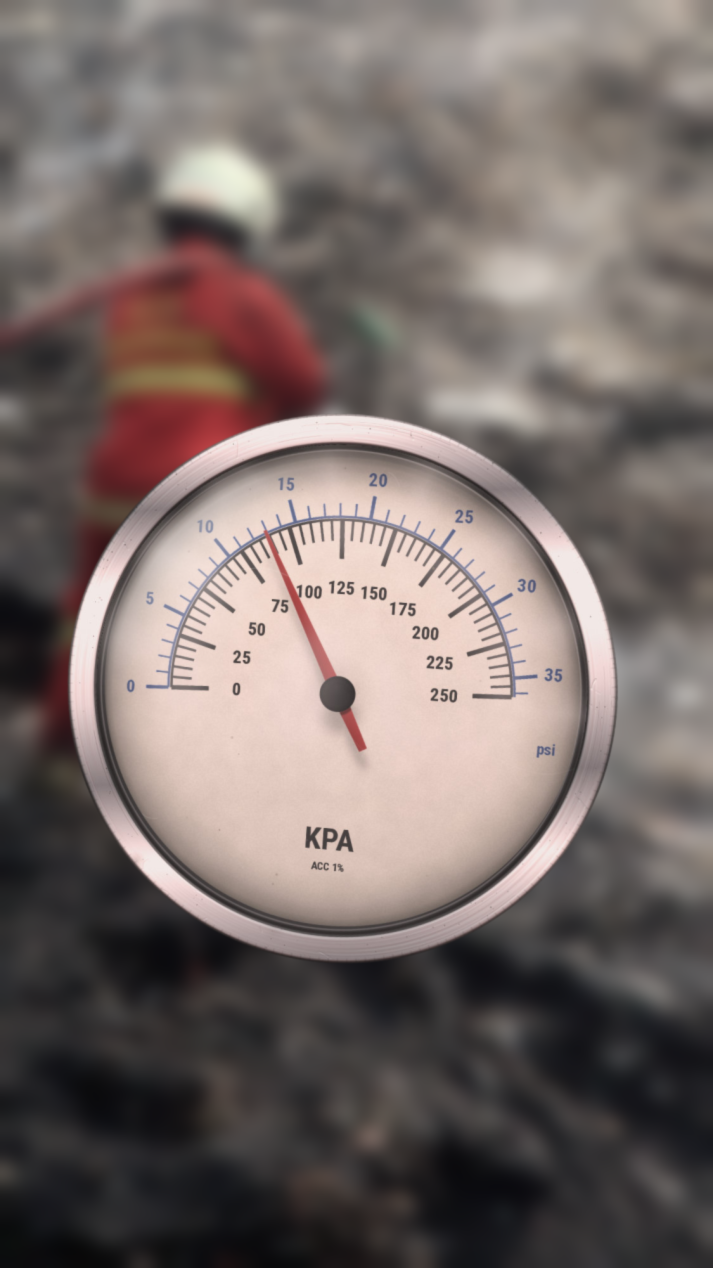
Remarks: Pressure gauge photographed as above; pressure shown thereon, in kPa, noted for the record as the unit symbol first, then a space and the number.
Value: kPa 90
